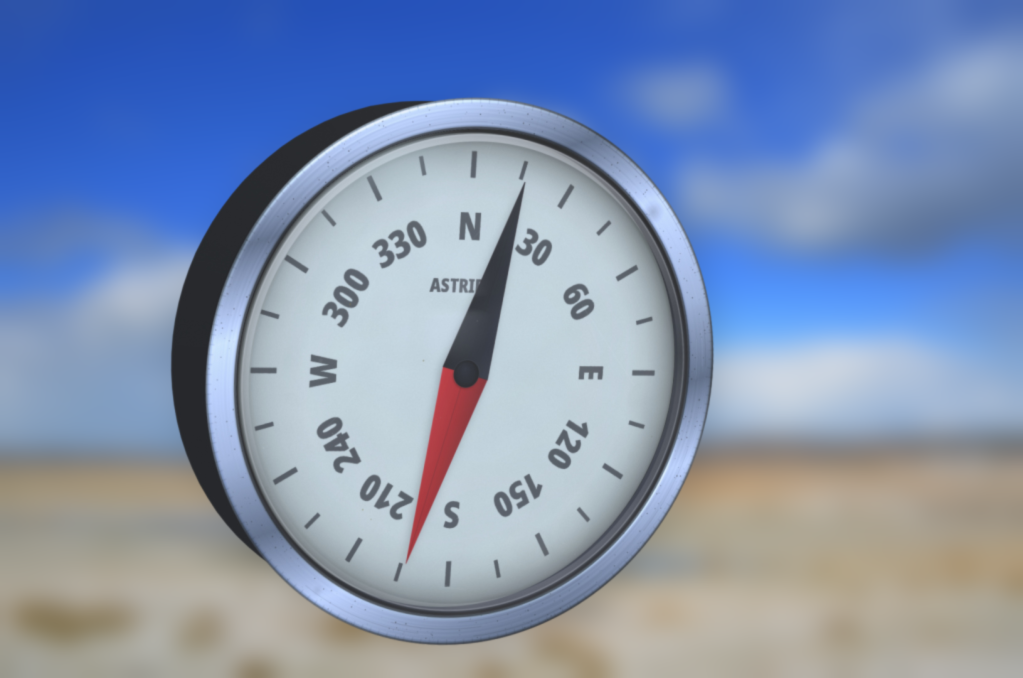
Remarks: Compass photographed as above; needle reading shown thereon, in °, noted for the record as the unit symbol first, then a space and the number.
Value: ° 195
